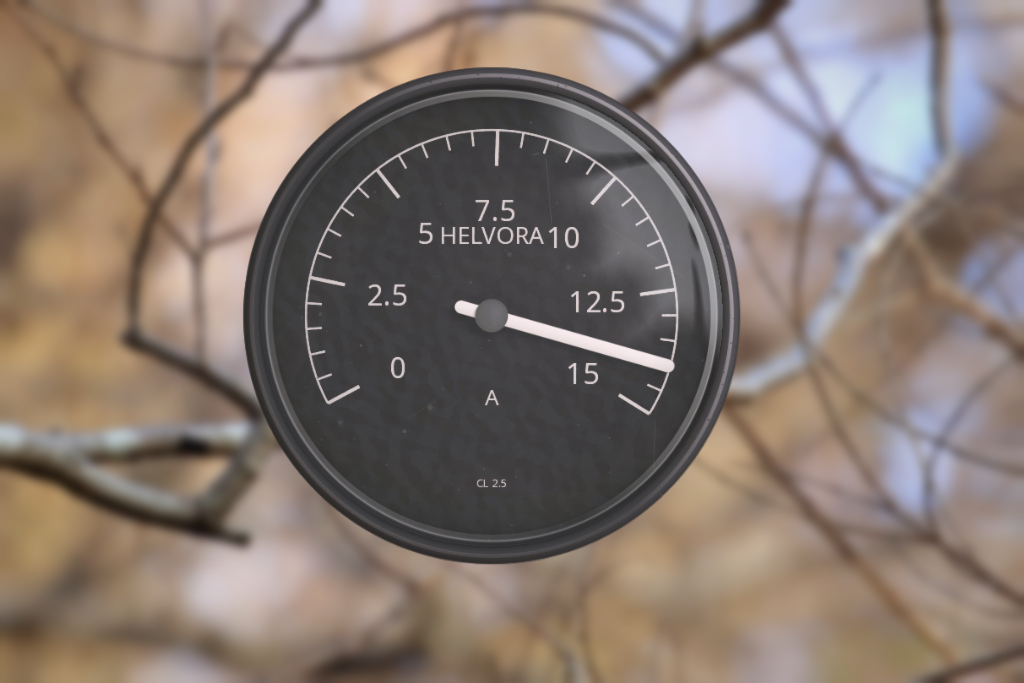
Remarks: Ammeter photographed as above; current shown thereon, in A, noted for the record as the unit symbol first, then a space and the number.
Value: A 14
